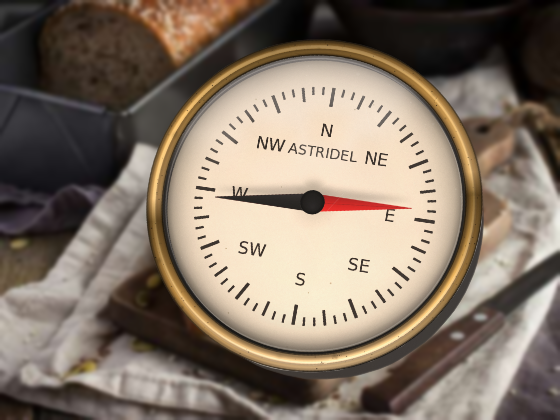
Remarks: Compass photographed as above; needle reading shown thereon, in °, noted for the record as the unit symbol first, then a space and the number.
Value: ° 85
